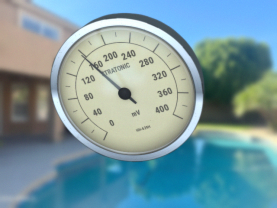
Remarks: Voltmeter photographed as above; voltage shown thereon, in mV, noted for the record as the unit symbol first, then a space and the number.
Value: mV 160
